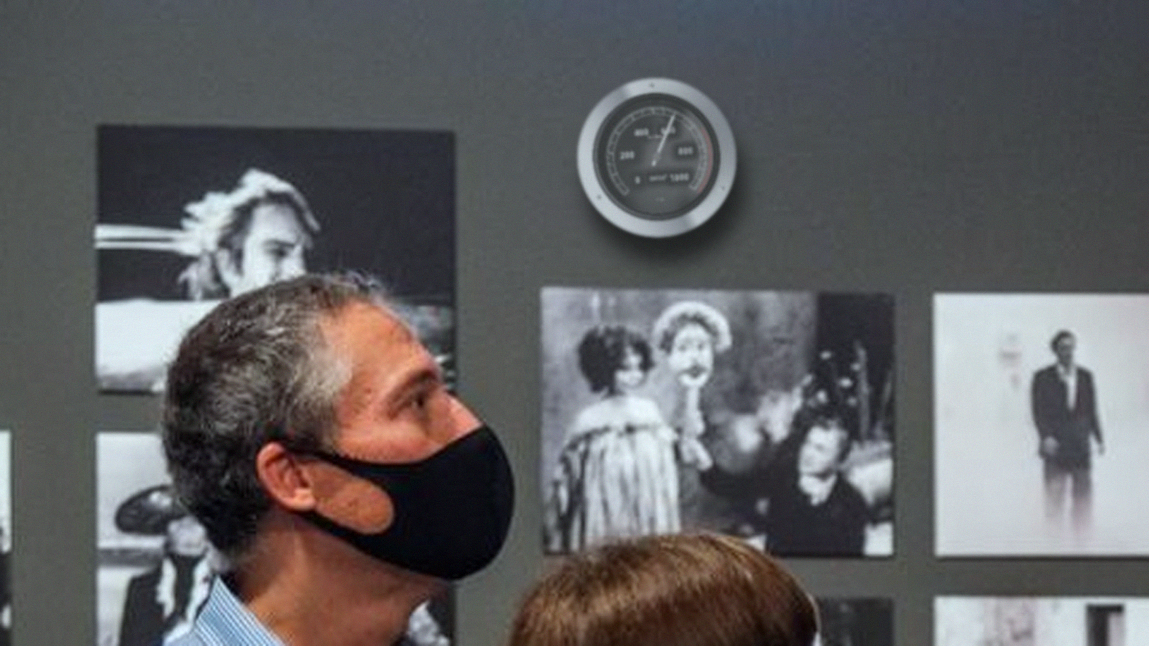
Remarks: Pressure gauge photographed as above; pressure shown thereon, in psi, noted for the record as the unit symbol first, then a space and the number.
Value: psi 600
